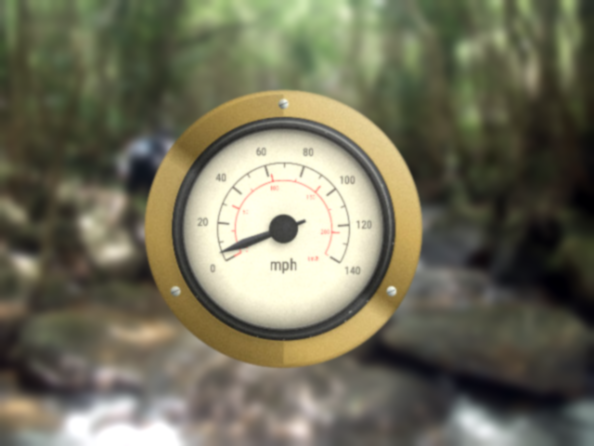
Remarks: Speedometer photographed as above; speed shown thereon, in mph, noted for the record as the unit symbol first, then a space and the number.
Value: mph 5
